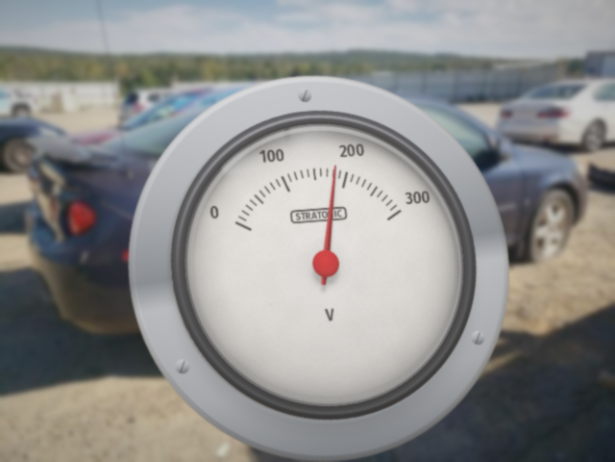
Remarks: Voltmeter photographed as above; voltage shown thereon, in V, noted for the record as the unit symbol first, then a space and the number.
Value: V 180
